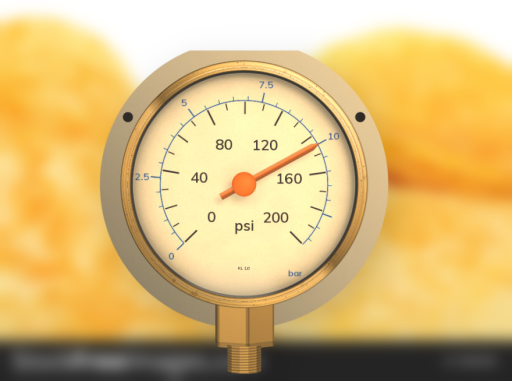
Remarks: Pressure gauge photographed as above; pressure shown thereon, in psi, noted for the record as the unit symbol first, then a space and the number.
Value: psi 145
